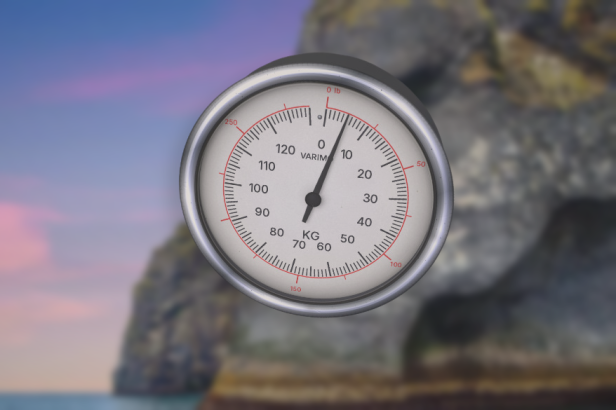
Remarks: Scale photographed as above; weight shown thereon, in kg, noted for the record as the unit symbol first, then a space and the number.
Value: kg 5
